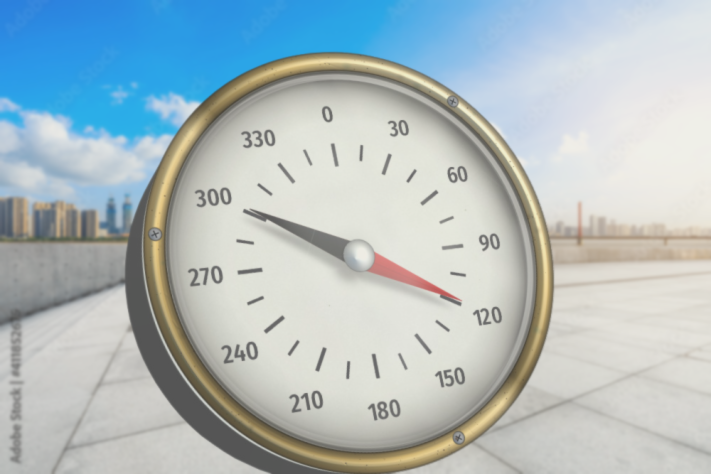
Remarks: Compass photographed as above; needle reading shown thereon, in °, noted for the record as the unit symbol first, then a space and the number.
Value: ° 120
